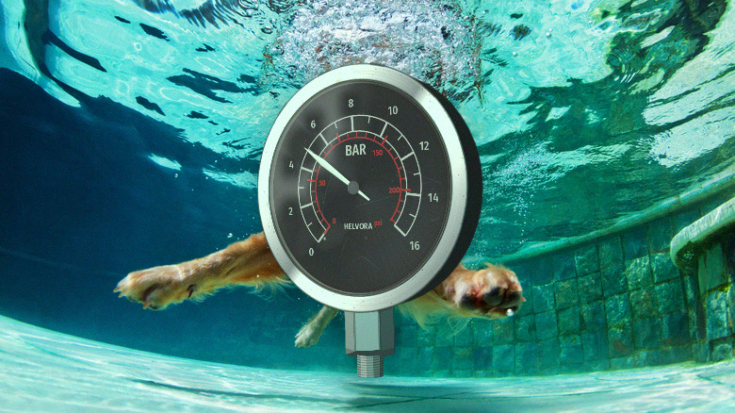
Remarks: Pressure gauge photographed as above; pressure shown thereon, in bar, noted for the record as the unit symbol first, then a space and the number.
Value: bar 5
